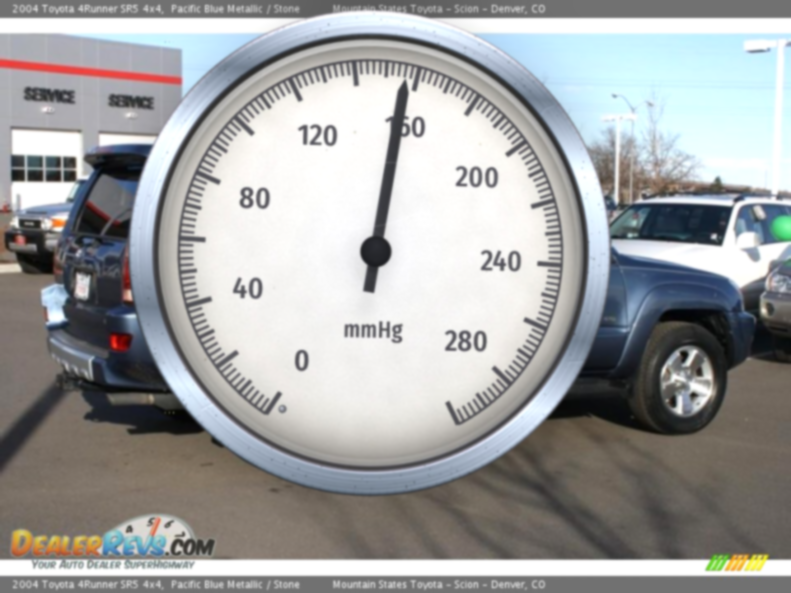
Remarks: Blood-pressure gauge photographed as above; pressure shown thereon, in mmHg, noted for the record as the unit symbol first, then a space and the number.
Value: mmHg 156
